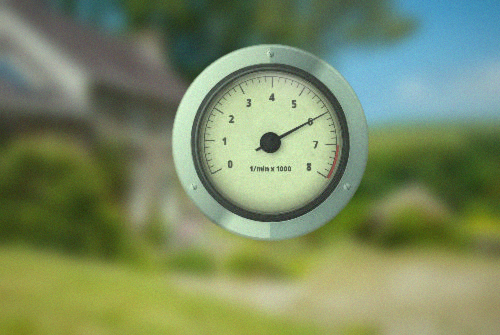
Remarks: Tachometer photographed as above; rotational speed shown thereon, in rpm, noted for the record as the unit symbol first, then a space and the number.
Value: rpm 6000
